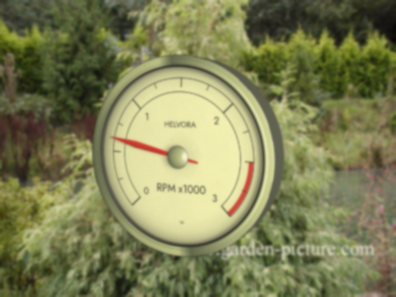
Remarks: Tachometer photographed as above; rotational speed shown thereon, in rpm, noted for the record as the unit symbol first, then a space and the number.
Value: rpm 625
